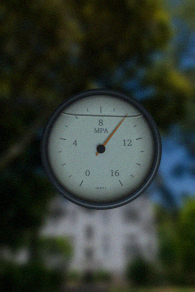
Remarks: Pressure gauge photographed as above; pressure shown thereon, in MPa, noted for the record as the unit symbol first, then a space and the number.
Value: MPa 10
